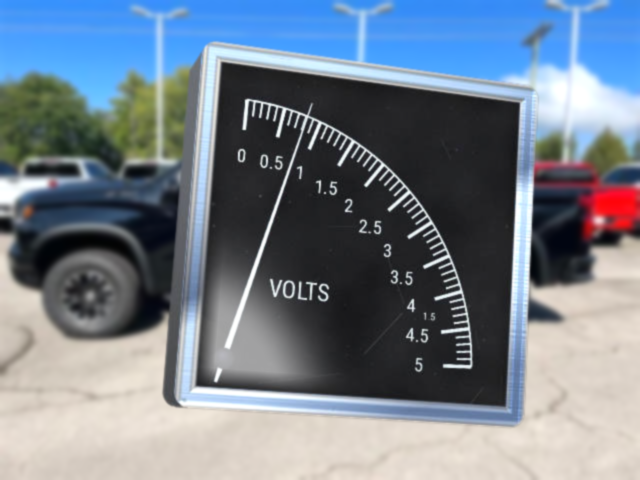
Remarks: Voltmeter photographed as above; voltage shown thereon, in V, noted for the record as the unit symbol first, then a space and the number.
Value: V 0.8
